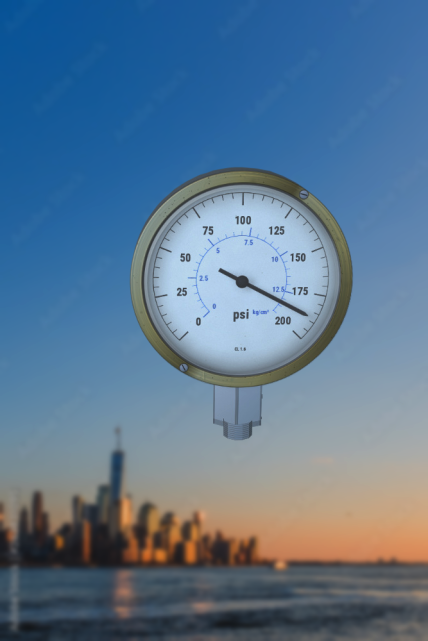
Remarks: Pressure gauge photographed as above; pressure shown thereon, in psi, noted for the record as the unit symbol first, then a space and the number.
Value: psi 187.5
